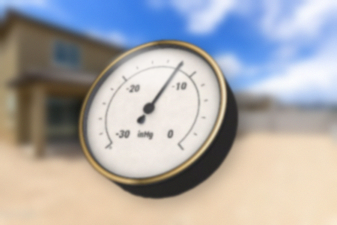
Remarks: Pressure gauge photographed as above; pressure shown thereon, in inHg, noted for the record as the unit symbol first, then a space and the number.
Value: inHg -12
